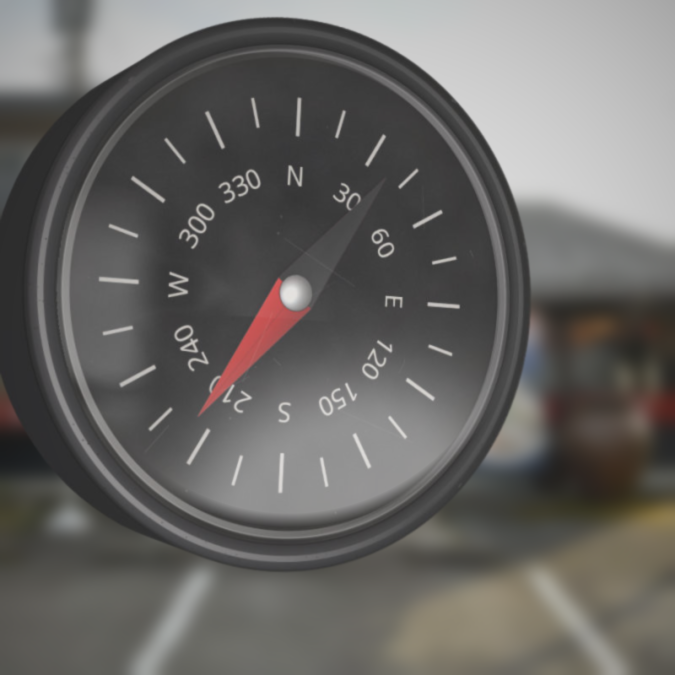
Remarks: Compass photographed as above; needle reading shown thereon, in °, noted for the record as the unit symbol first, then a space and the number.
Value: ° 217.5
